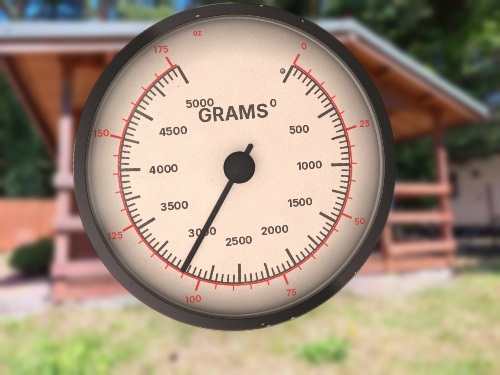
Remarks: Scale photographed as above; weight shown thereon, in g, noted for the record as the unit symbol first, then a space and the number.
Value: g 3000
